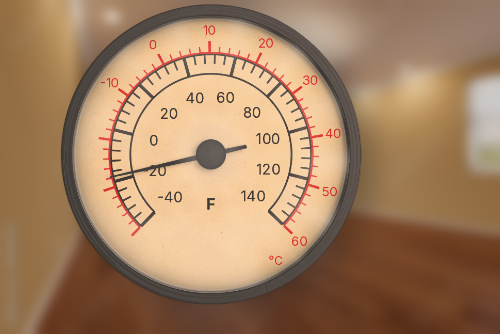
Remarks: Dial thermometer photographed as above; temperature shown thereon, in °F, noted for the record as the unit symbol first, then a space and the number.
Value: °F -18
